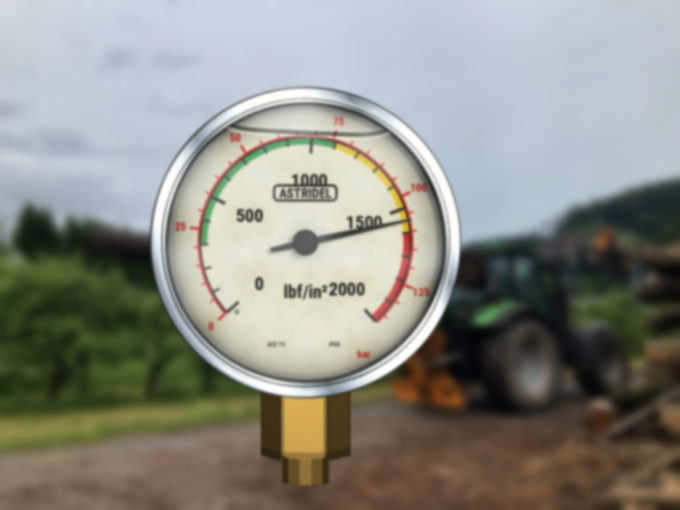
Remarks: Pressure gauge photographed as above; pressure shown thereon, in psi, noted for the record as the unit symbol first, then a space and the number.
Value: psi 1550
